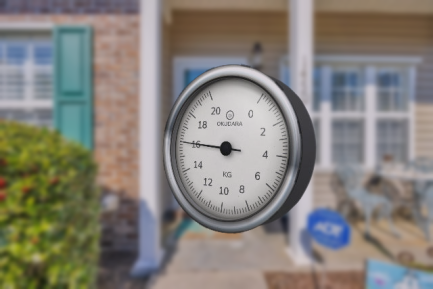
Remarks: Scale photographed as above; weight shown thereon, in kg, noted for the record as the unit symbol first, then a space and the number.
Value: kg 16
